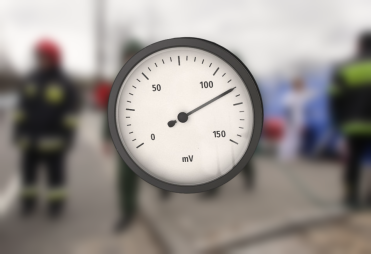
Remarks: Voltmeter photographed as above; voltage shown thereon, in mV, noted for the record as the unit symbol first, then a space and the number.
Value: mV 115
